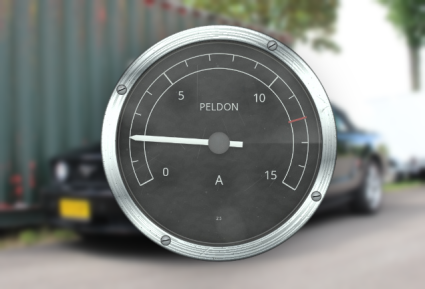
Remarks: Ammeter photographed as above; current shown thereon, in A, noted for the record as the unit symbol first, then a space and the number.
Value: A 2
